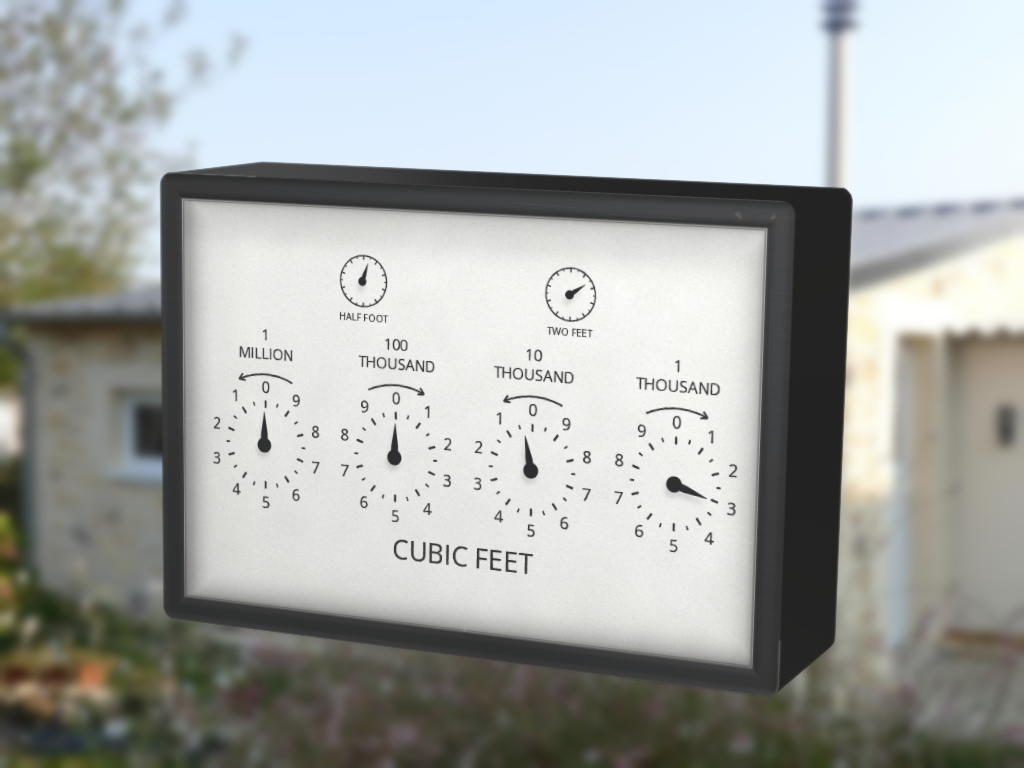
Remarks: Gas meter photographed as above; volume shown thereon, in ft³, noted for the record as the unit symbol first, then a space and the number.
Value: ft³ 300
